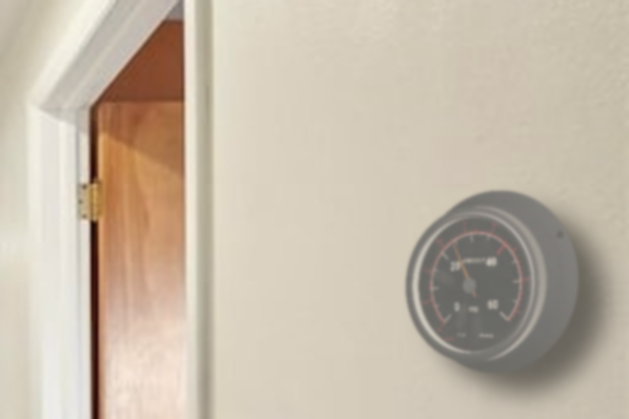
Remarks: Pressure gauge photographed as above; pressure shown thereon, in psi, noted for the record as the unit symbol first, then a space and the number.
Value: psi 25
